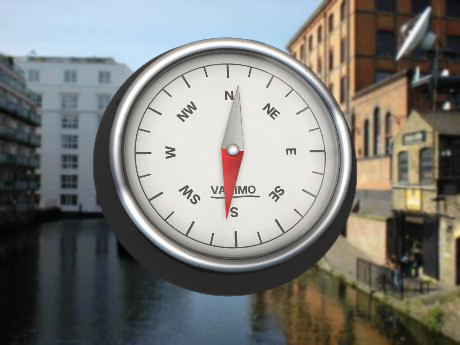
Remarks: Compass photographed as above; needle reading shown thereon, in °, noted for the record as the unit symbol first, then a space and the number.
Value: ° 187.5
